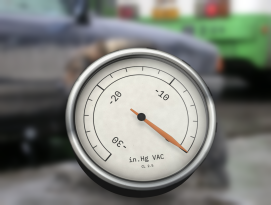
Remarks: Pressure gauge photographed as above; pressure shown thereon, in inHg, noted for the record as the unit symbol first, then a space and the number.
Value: inHg 0
